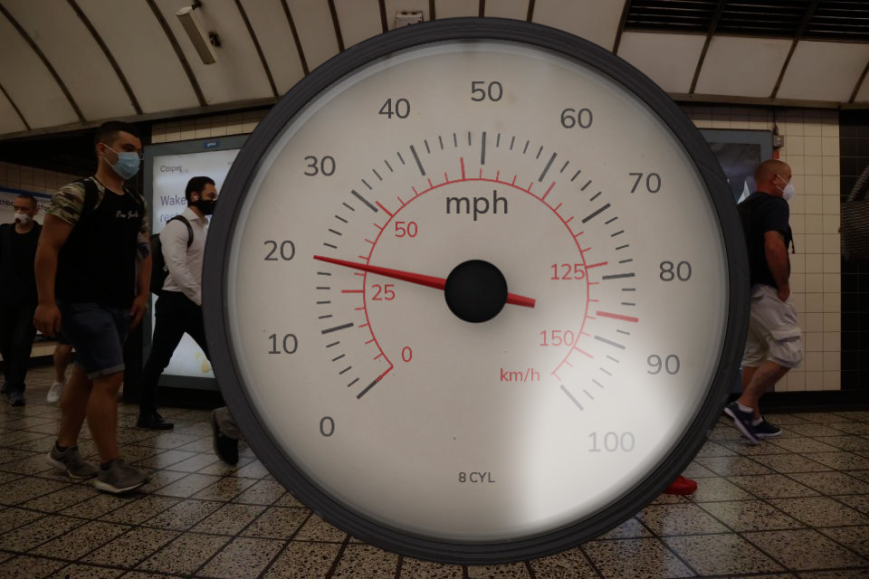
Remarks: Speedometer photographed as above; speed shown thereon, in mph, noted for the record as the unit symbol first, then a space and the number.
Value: mph 20
